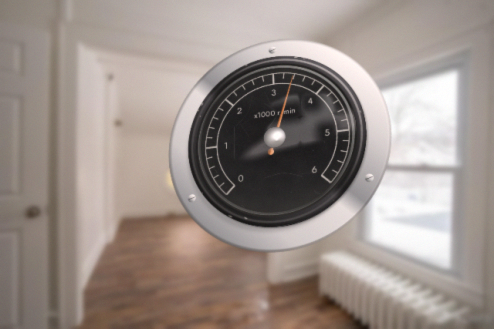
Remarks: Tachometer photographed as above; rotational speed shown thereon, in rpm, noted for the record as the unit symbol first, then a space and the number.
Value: rpm 3400
